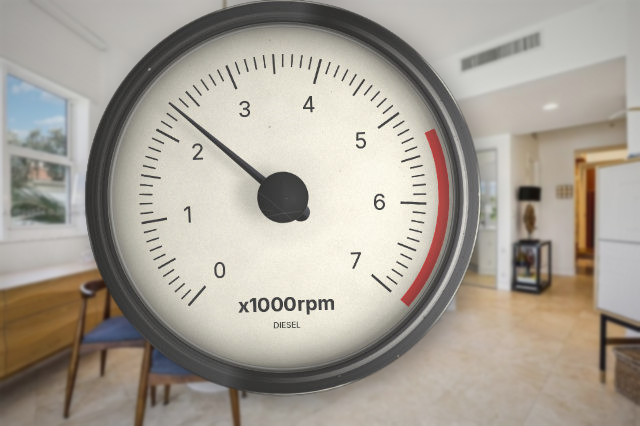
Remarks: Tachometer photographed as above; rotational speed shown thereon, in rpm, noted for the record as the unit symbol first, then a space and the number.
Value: rpm 2300
